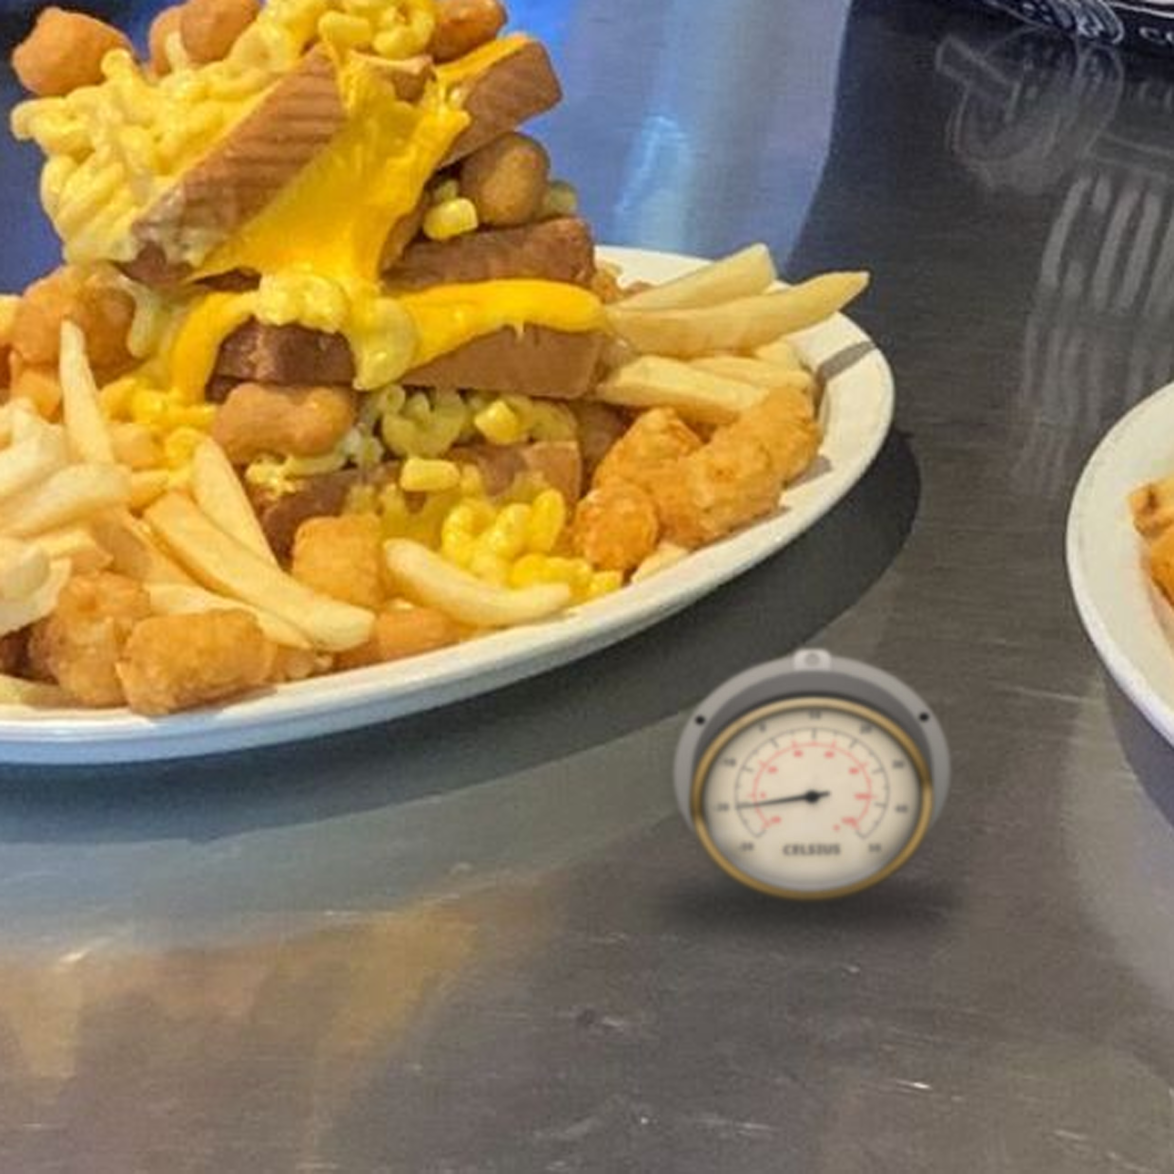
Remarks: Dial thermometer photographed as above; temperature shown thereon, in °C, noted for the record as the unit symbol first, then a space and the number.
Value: °C -20
